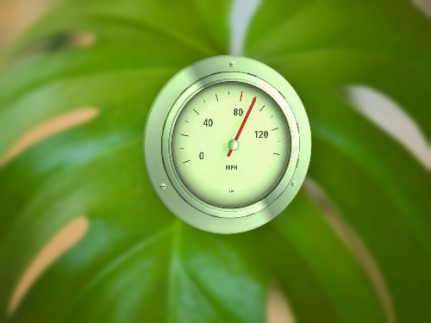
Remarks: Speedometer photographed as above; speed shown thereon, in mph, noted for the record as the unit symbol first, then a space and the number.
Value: mph 90
